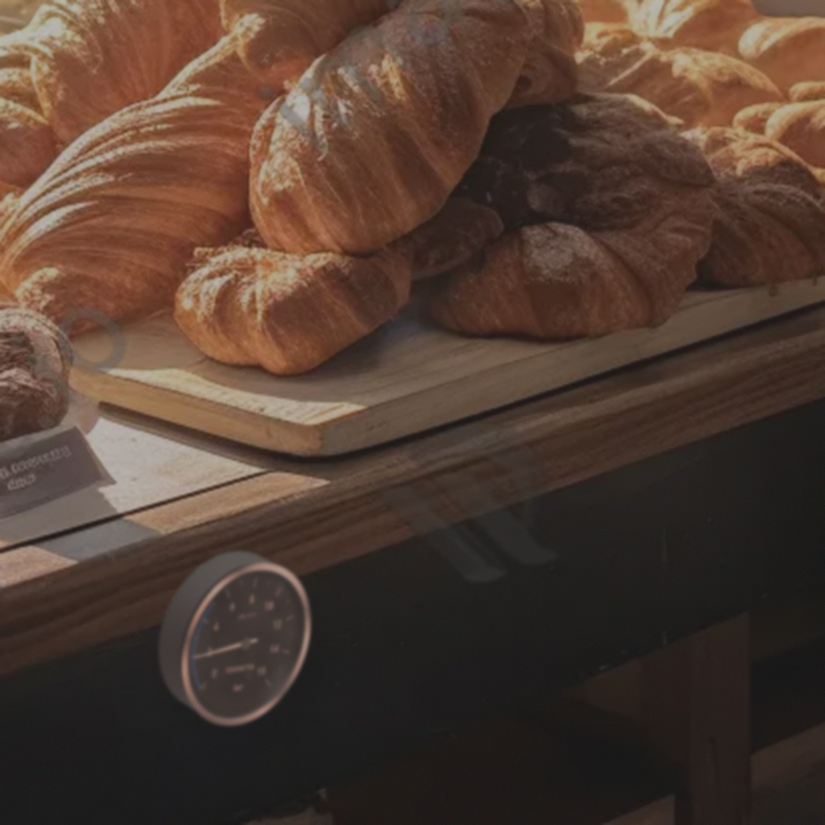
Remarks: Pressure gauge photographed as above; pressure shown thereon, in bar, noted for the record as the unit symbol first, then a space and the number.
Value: bar 2
